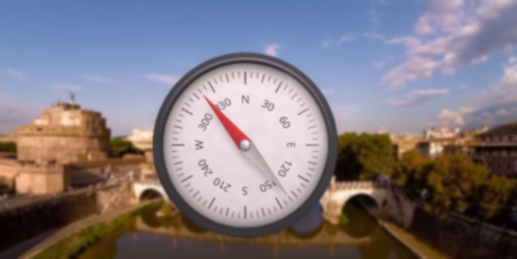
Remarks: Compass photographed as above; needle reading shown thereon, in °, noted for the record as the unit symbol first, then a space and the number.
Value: ° 320
